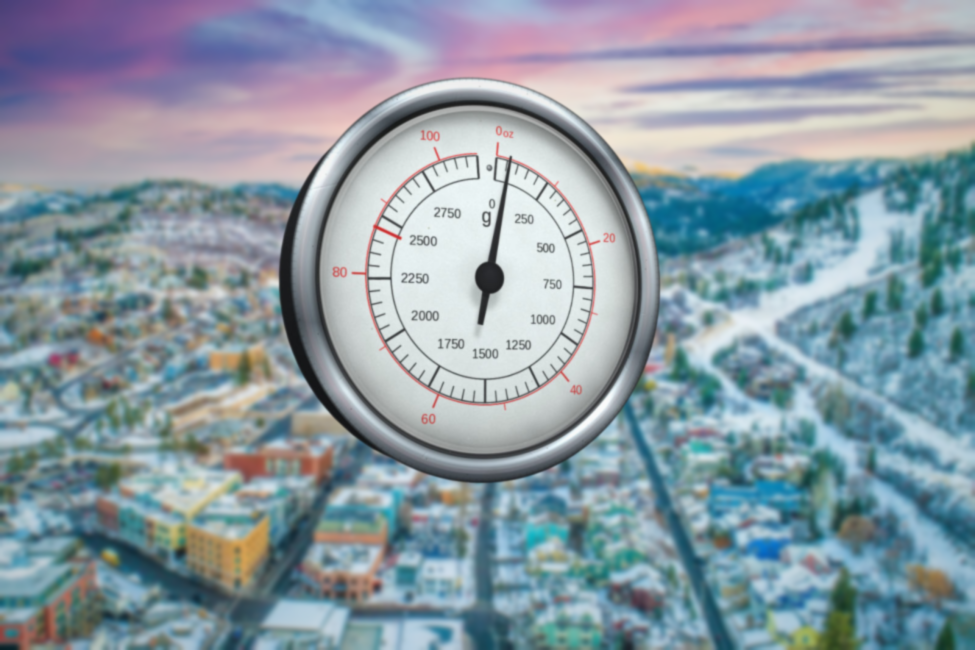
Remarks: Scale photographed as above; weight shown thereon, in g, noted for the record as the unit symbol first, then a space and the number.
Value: g 50
